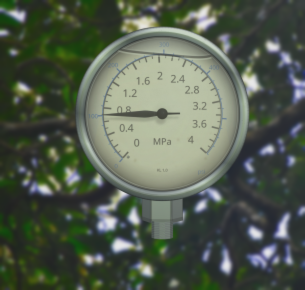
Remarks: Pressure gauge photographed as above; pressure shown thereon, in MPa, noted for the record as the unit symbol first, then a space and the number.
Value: MPa 0.7
